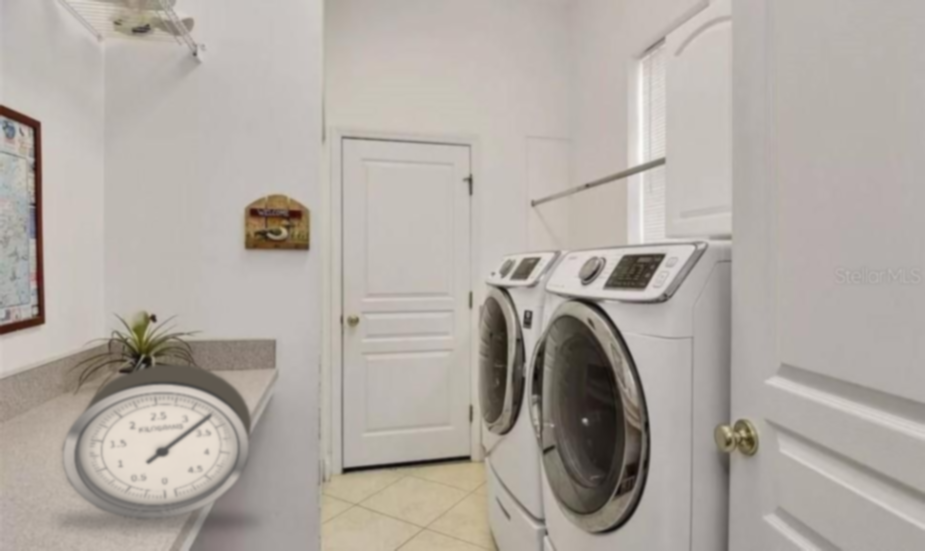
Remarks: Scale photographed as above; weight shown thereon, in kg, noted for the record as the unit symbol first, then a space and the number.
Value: kg 3.25
